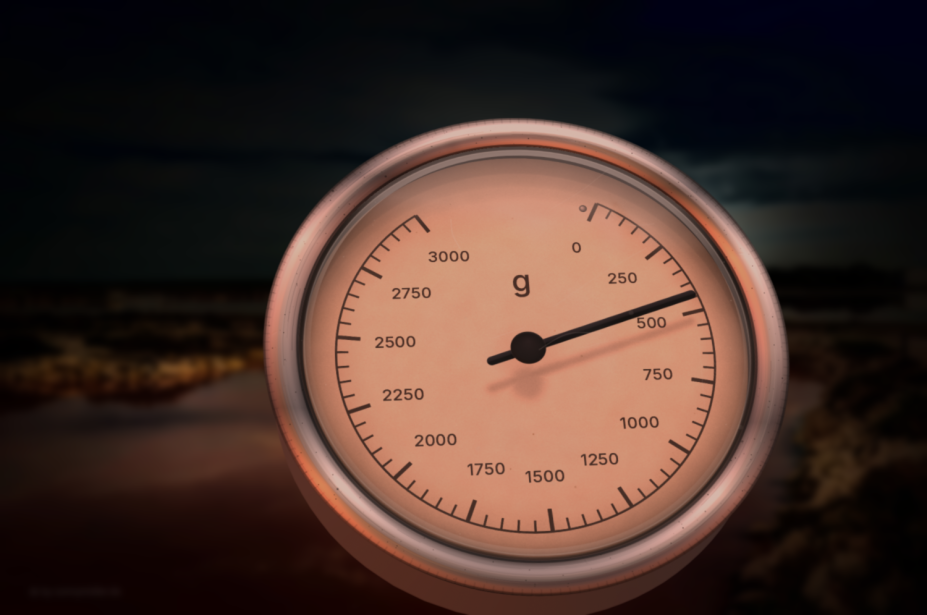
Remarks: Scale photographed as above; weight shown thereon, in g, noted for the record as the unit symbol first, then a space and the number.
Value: g 450
